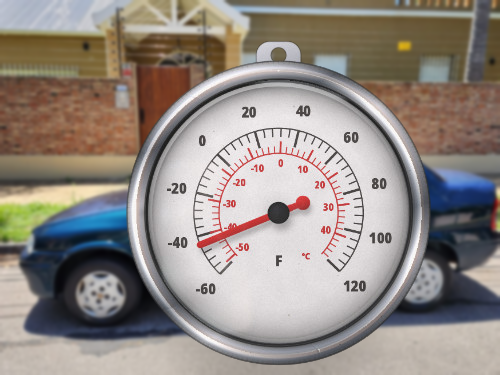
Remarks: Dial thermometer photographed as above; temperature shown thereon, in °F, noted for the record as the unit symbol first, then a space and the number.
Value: °F -44
